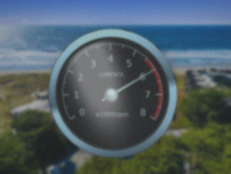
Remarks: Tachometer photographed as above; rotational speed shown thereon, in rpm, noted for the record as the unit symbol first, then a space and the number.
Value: rpm 6000
